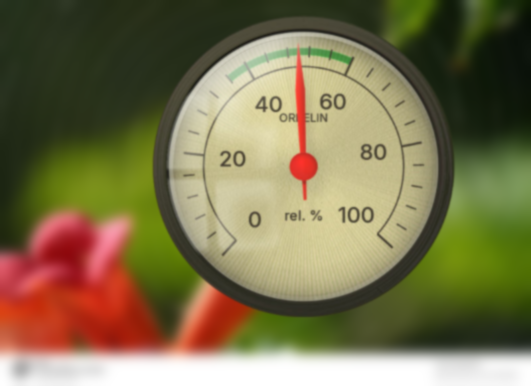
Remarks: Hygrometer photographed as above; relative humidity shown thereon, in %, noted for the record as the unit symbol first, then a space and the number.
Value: % 50
